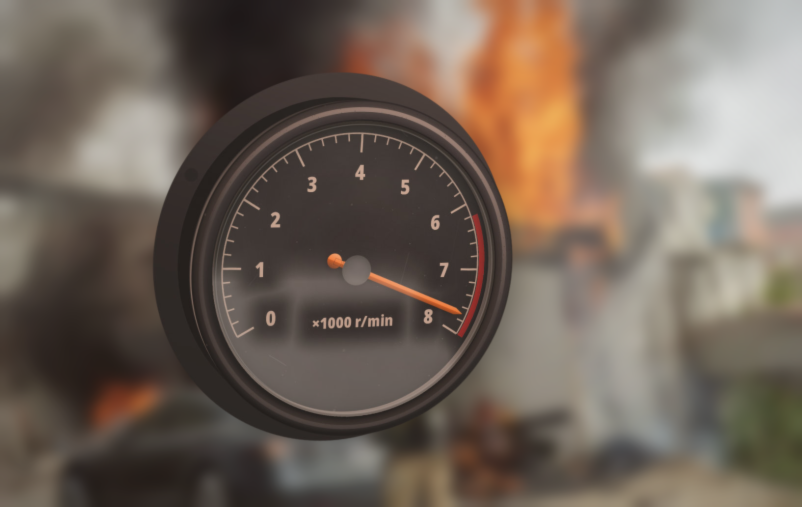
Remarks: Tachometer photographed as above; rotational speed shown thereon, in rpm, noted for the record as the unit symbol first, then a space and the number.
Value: rpm 7700
